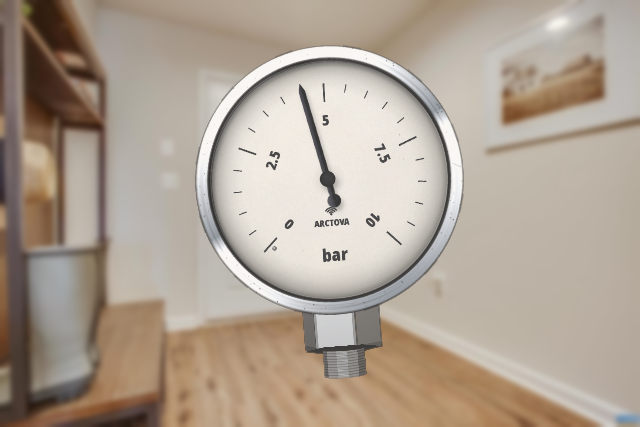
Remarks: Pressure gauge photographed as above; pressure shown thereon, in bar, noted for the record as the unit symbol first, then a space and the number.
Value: bar 4.5
